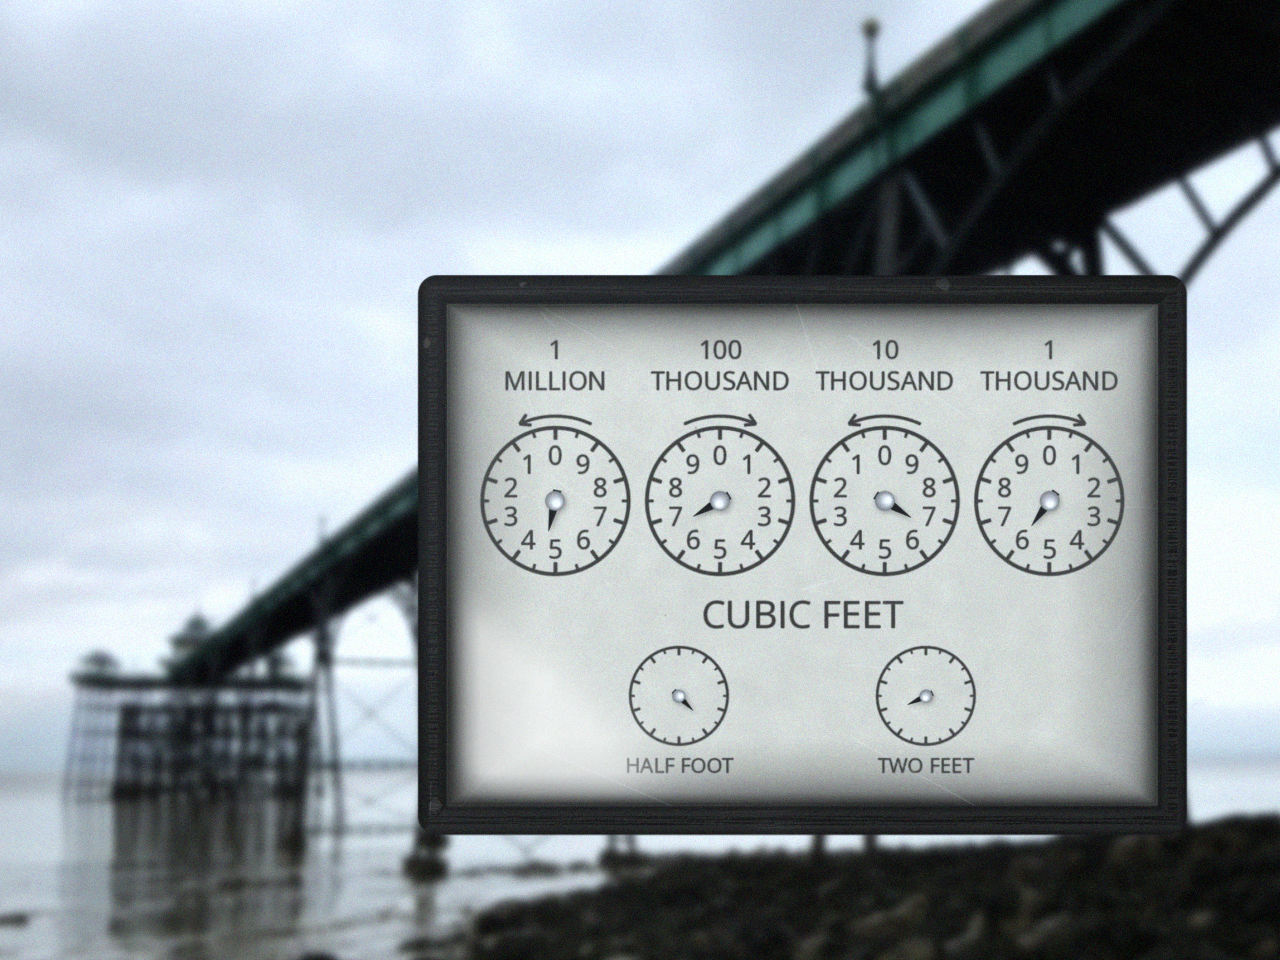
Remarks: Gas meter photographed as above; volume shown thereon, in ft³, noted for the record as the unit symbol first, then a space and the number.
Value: ft³ 466600
